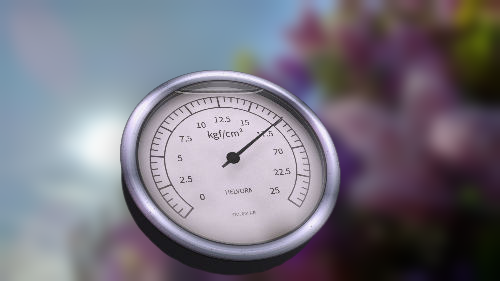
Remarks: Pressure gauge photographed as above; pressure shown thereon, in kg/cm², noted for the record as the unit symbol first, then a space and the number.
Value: kg/cm² 17.5
